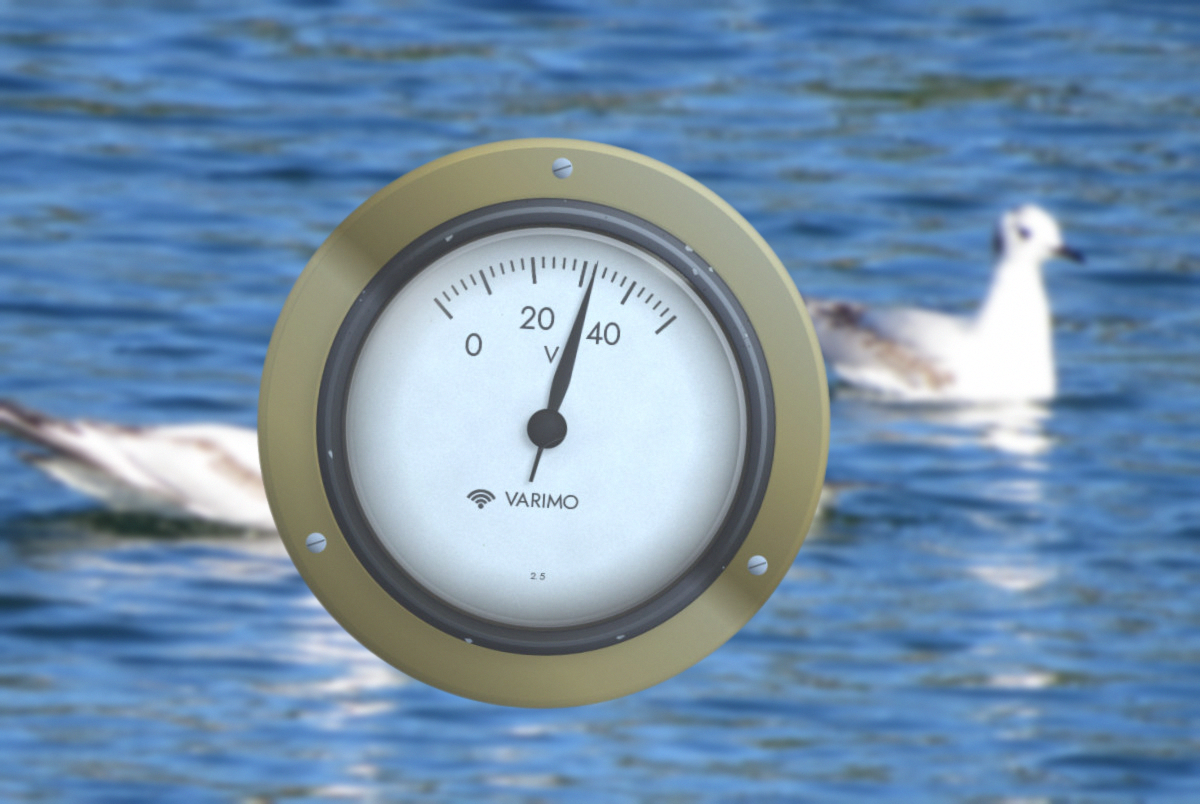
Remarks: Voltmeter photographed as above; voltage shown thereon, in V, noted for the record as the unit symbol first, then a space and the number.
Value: V 32
